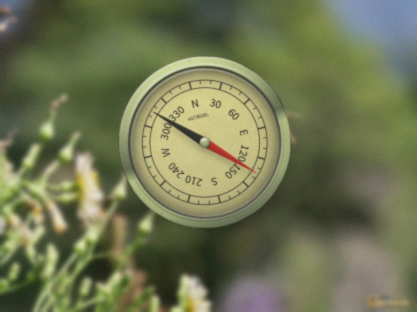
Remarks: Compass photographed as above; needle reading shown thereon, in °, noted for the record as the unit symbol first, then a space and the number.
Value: ° 135
